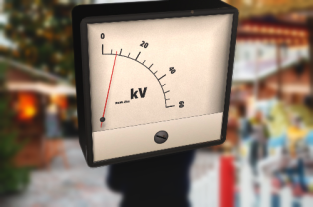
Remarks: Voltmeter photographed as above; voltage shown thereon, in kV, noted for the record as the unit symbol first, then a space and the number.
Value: kV 7.5
